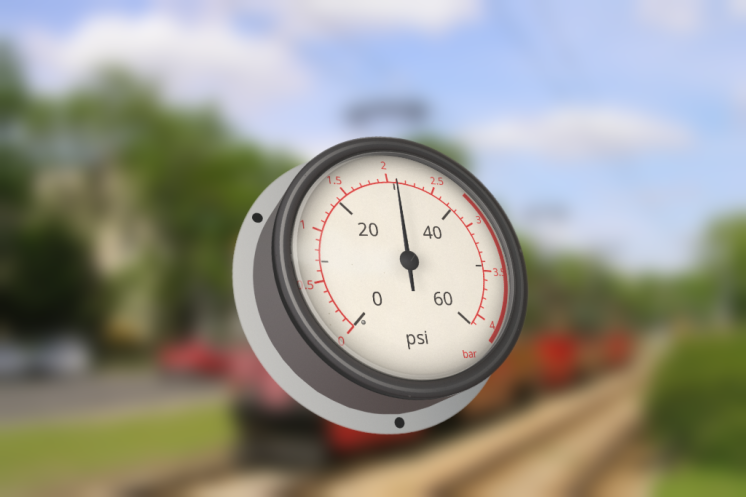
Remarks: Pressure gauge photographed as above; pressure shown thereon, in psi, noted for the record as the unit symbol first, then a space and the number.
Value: psi 30
